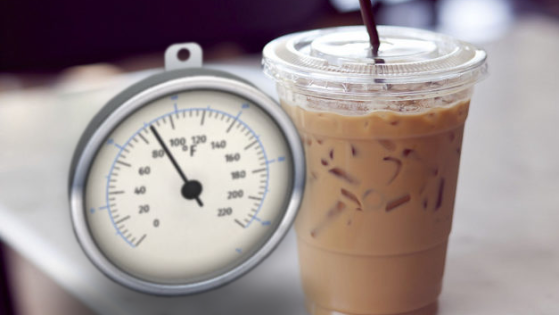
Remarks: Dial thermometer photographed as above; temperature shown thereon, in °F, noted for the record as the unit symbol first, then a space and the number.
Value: °F 88
